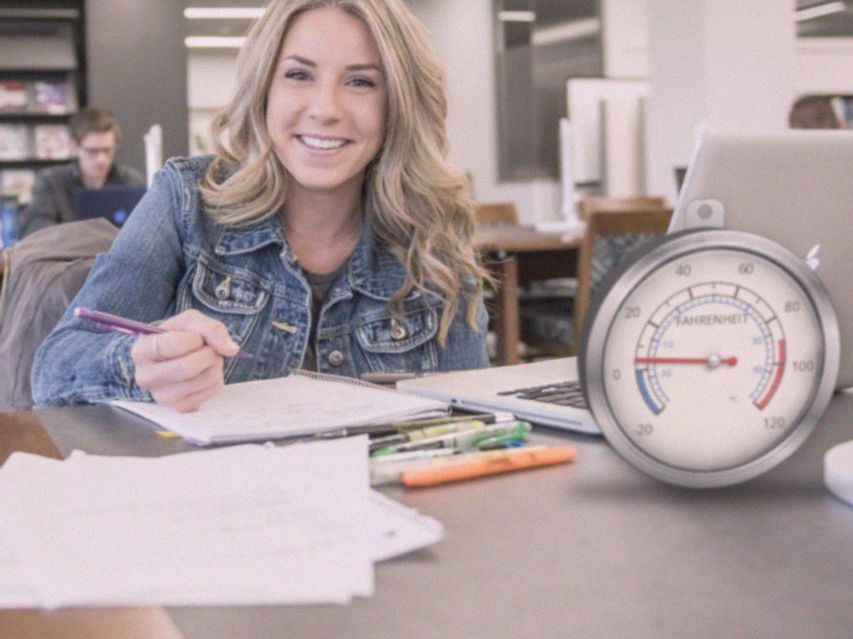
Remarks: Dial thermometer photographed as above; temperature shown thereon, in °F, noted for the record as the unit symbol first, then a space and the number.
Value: °F 5
